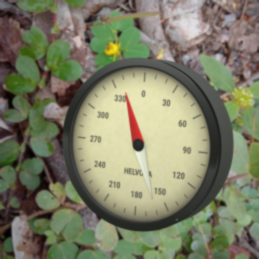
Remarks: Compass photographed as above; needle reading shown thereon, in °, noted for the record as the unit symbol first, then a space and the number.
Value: ° 340
